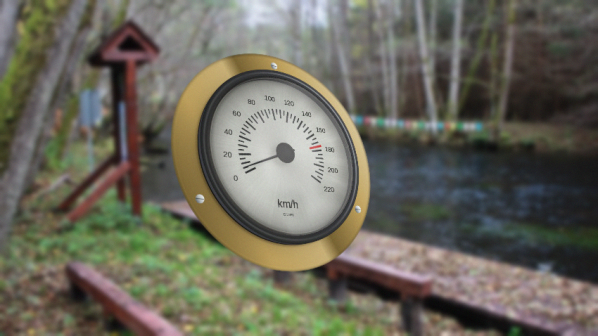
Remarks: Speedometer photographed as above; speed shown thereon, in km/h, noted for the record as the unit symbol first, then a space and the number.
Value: km/h 5
